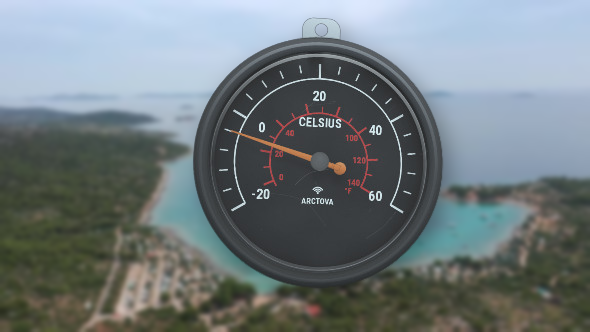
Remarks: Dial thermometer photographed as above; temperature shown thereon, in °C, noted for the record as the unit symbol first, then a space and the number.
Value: °C -4
